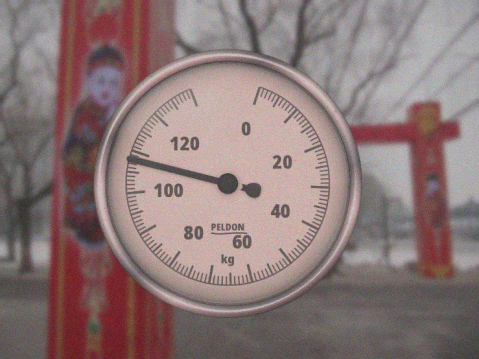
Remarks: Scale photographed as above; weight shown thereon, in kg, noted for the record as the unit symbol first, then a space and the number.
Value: kg 108
